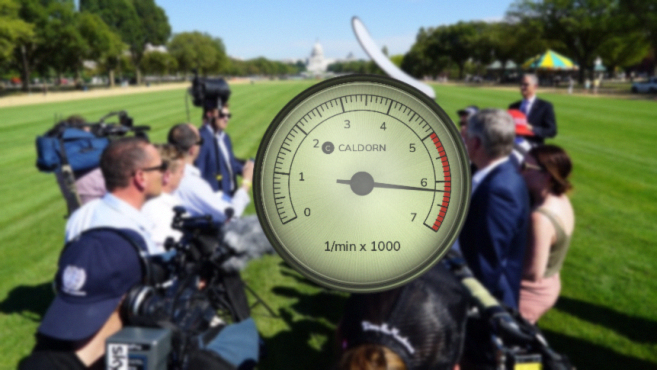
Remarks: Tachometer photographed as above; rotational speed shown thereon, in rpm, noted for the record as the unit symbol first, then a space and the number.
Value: rpm 6200
